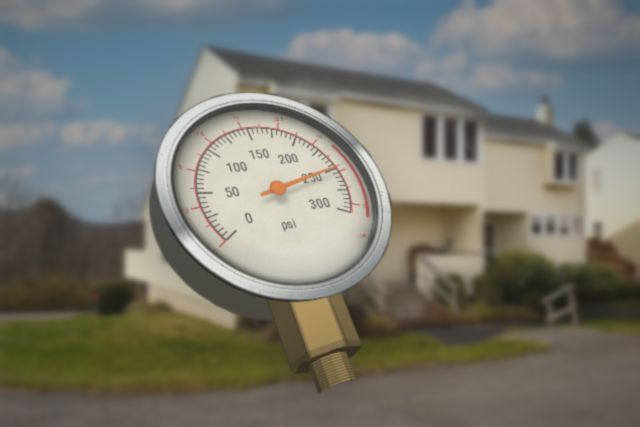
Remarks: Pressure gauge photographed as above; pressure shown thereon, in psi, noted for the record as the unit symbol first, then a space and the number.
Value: psi 250
